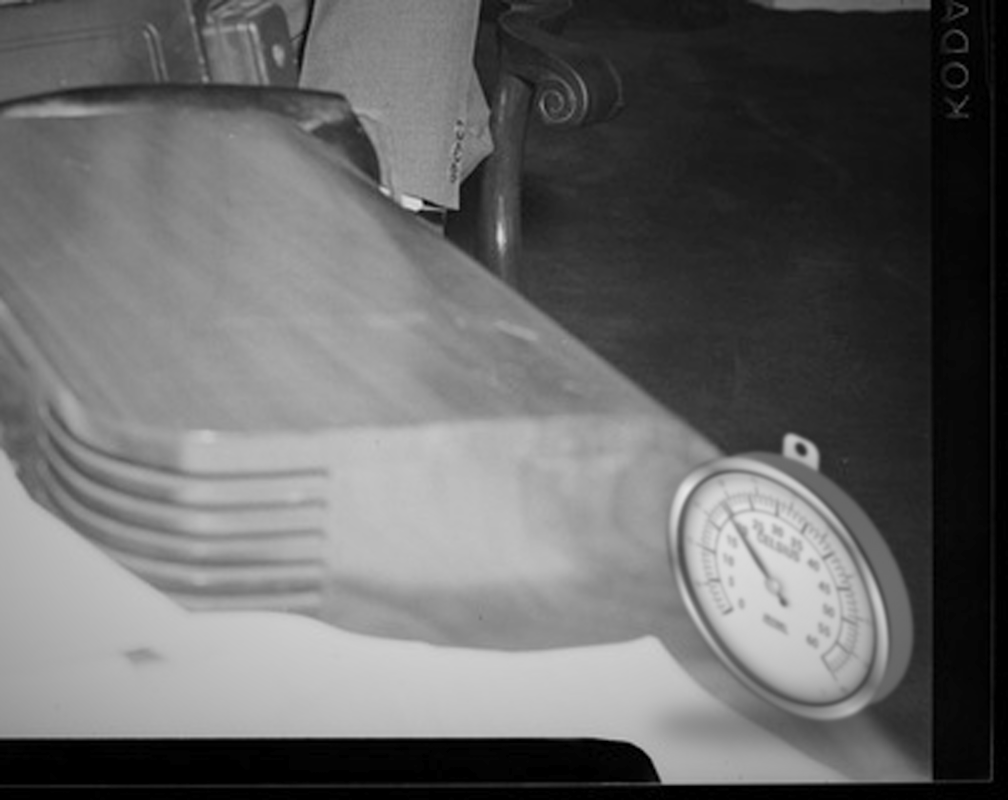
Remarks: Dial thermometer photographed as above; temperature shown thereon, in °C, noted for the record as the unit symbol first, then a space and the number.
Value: °C 20
